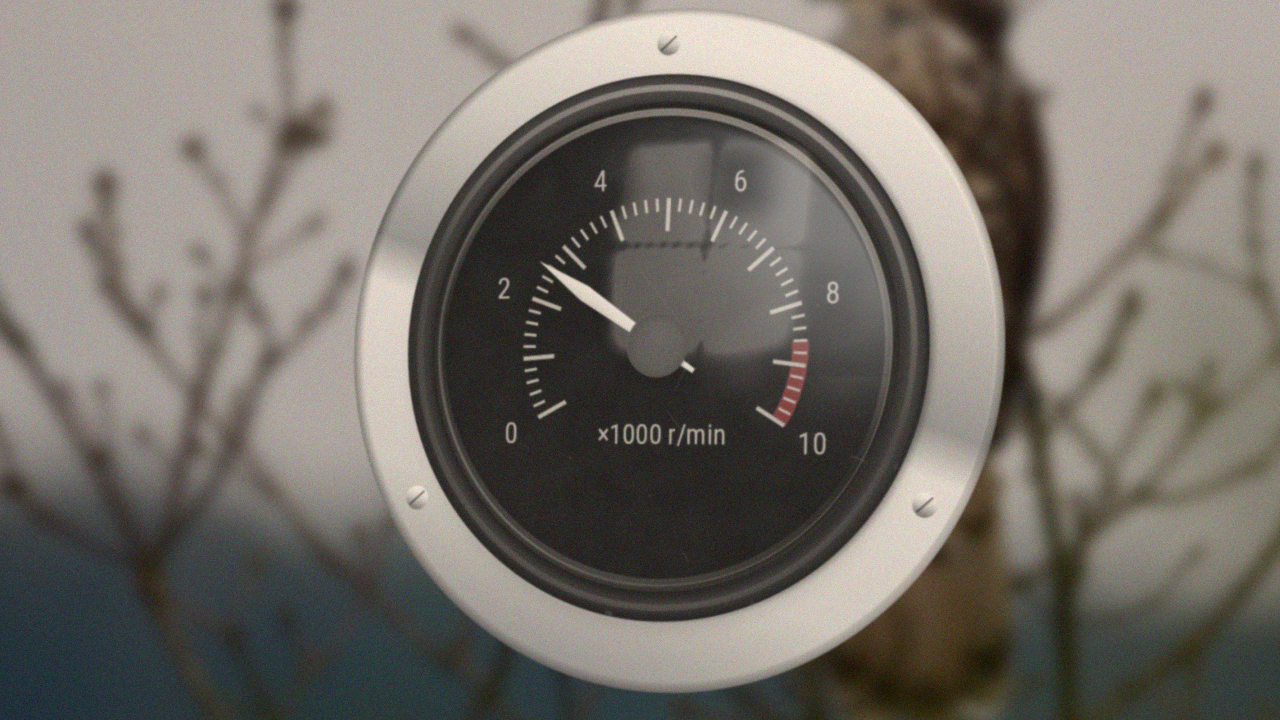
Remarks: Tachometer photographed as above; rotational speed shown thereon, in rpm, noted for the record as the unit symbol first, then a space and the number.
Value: rpm 2600
